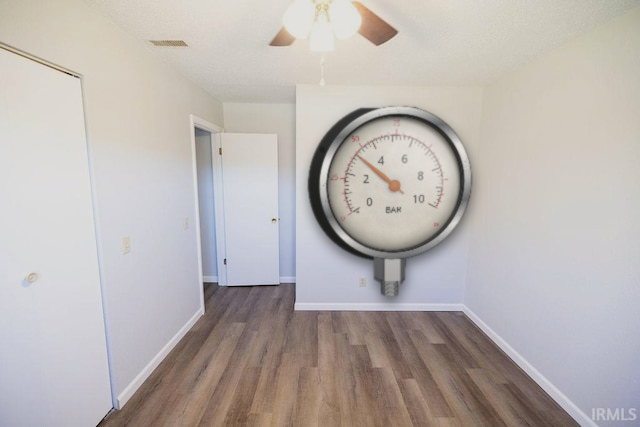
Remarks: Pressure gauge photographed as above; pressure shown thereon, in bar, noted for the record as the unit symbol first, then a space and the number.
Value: bar 3
